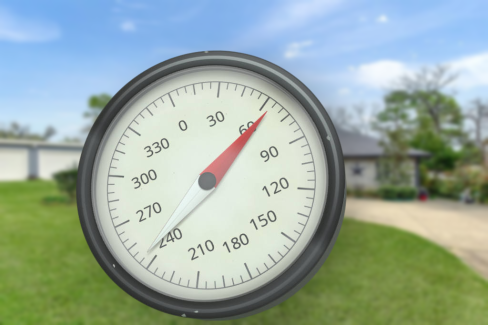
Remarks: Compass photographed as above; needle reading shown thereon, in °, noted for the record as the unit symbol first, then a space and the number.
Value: ° 65
